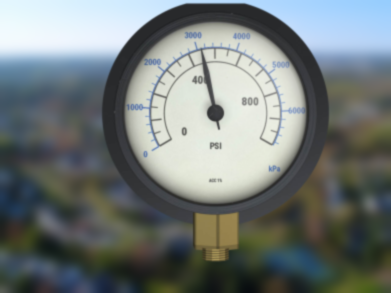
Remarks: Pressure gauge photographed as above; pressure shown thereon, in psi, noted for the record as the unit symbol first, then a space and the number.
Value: psi 450
